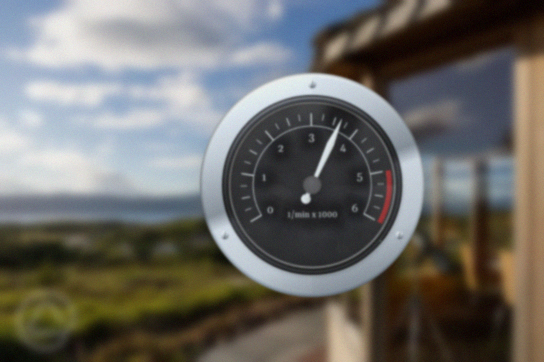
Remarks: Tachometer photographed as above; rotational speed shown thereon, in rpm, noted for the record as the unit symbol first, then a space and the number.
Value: rpm 3625
